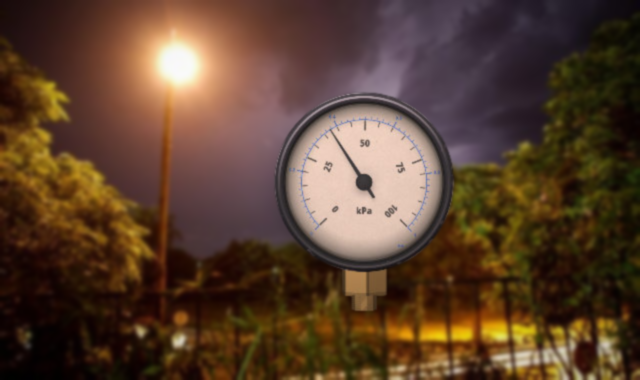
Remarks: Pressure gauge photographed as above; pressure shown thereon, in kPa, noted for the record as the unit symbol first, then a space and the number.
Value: kPa 37.5
